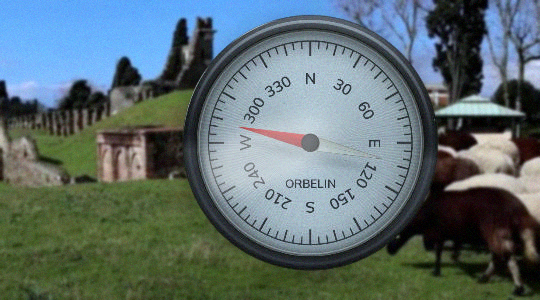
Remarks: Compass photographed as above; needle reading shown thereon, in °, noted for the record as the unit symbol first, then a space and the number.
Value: ° 282.5
